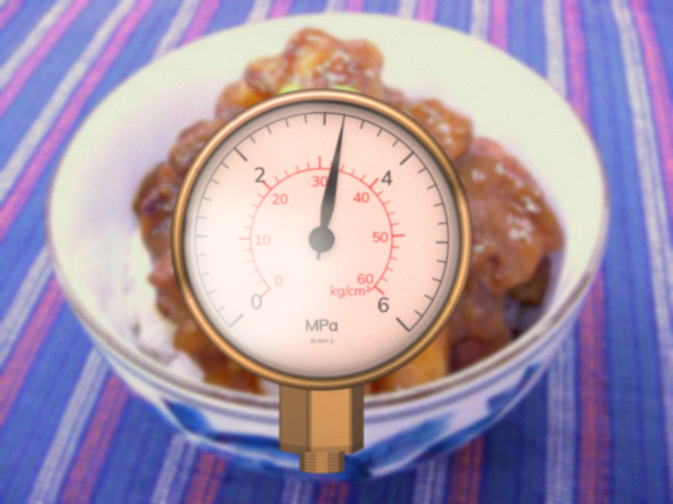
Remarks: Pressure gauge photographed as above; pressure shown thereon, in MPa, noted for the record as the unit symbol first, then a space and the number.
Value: MPa 3.2
